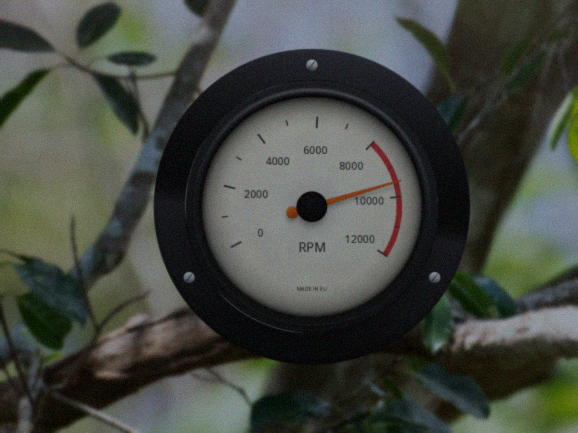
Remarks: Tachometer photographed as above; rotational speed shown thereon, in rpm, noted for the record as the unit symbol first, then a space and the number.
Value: rpm 9500
